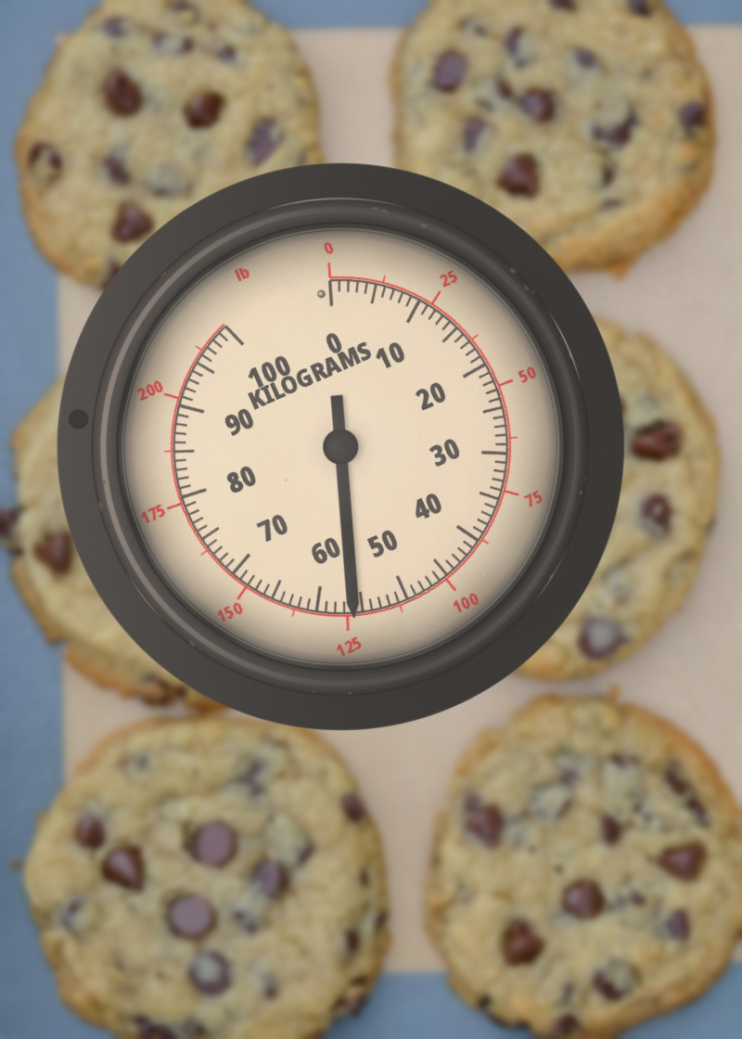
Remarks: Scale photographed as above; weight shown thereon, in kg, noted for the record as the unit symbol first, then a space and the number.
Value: kg 56
